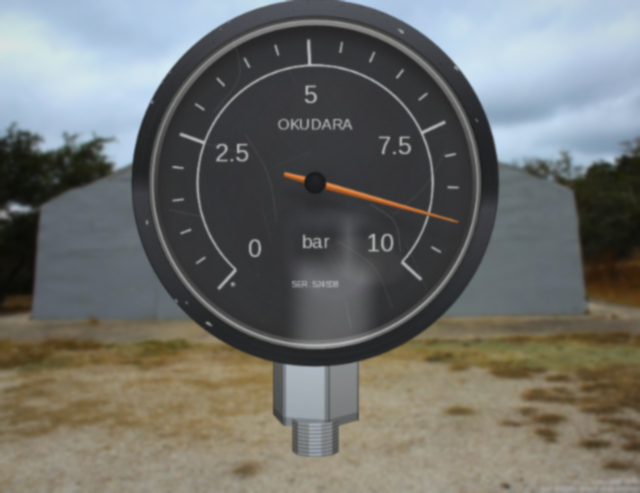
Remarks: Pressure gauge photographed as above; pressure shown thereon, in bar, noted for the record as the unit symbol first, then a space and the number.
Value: bar 9
